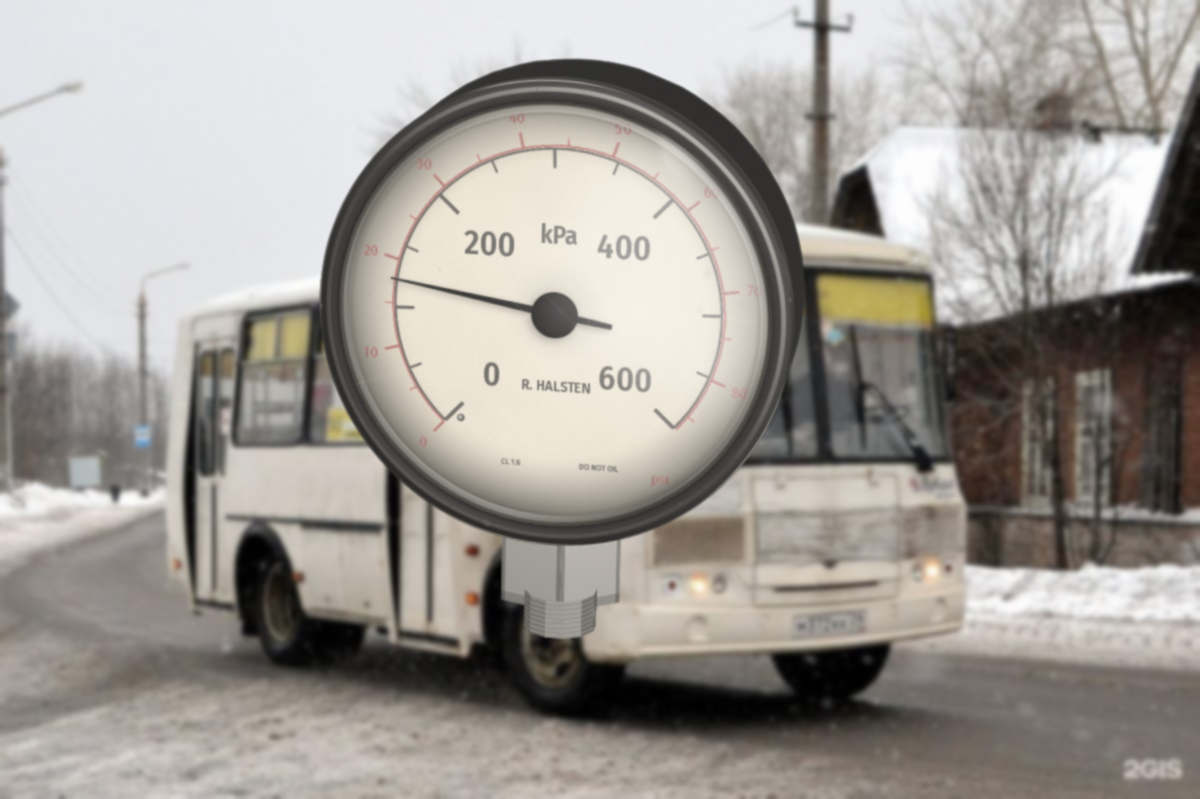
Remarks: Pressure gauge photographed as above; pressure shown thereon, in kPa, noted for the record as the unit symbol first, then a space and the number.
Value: kPa 125
